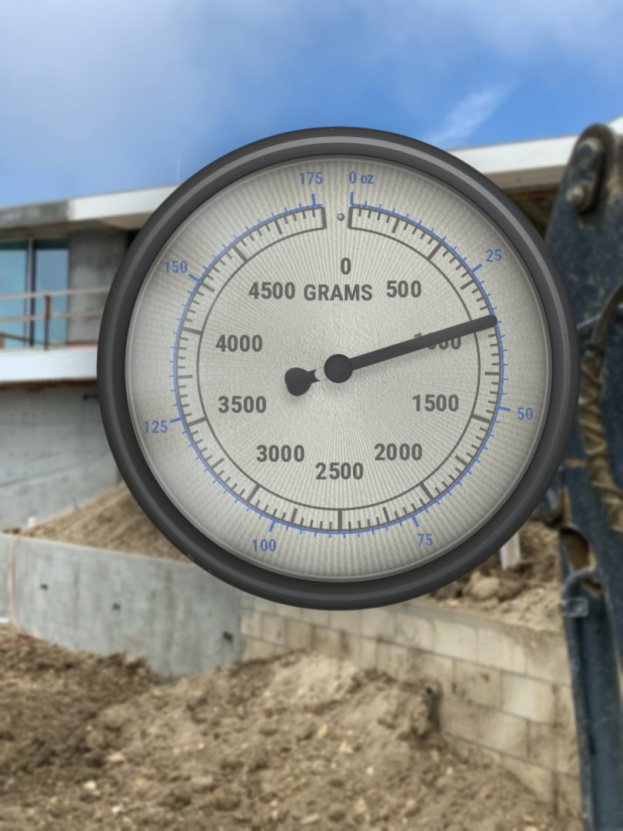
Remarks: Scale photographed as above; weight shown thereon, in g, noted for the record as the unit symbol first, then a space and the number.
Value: g 975
